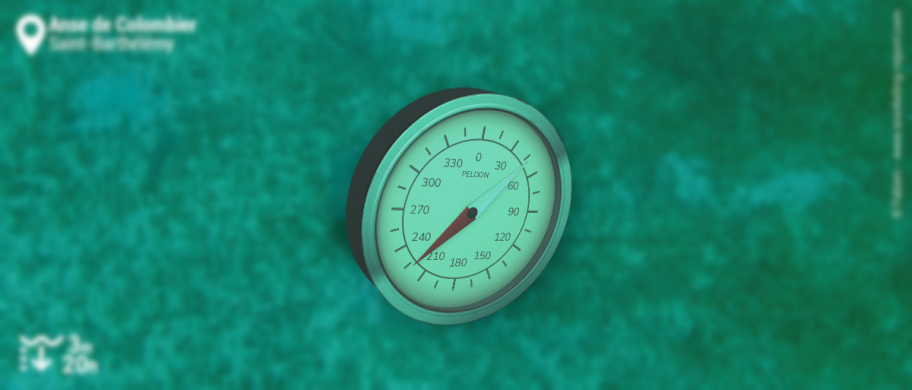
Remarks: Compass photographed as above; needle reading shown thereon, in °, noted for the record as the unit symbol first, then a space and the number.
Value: ° 225
